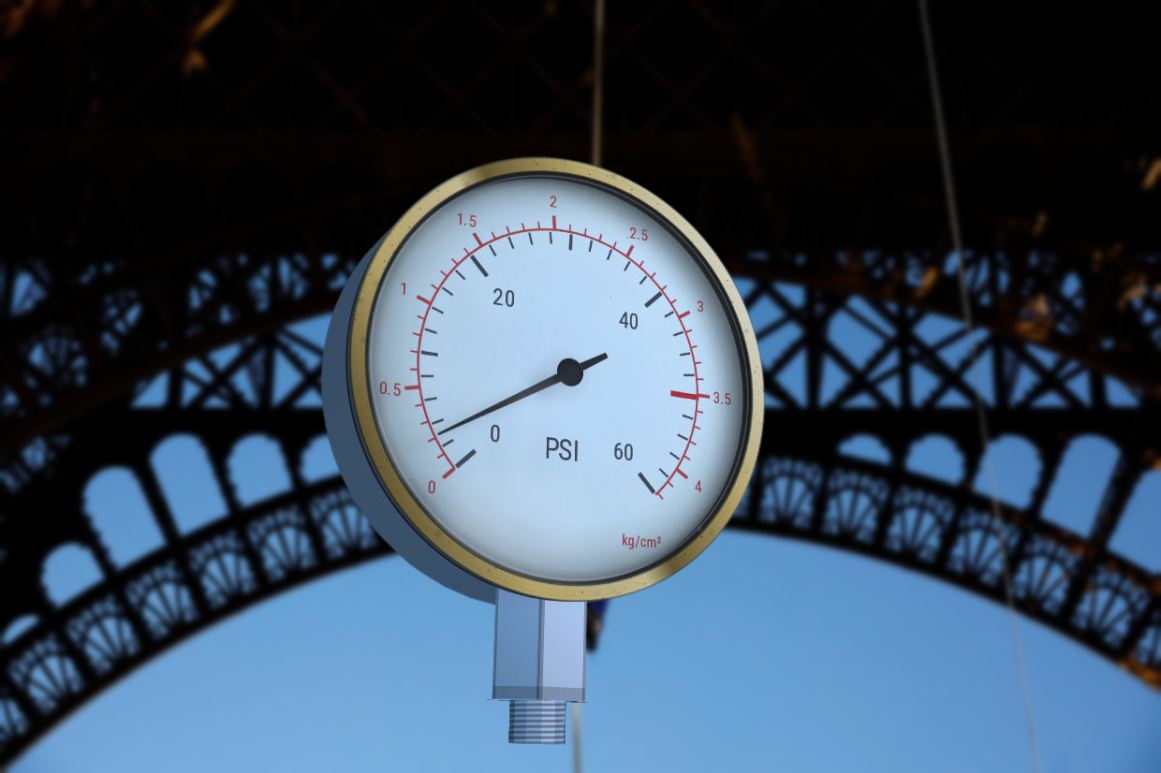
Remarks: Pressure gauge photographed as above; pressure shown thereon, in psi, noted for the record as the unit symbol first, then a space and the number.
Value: psi 3
